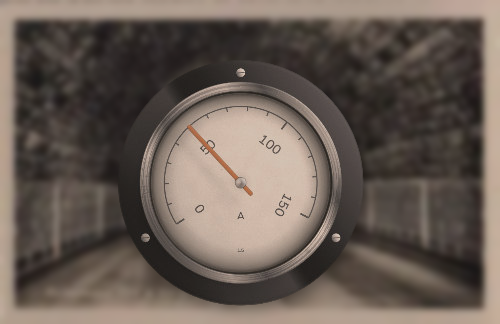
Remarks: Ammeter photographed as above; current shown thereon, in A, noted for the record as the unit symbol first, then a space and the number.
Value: A 50
